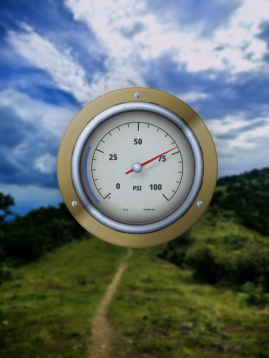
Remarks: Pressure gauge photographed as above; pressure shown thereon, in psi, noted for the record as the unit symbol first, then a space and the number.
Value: psi 72.5
